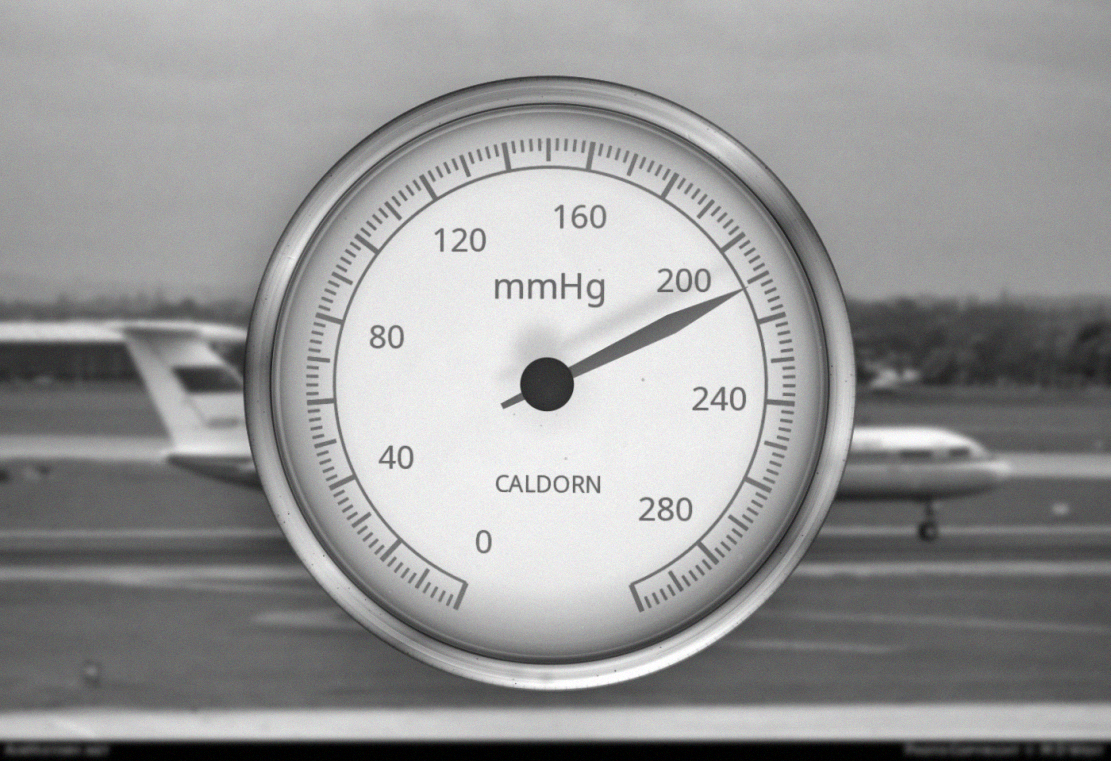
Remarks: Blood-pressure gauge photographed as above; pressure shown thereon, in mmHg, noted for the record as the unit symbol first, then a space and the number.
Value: mmHg 211
